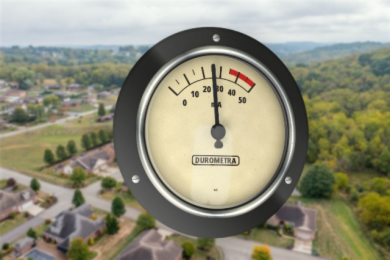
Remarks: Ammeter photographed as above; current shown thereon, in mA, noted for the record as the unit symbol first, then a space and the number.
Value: mA 25
